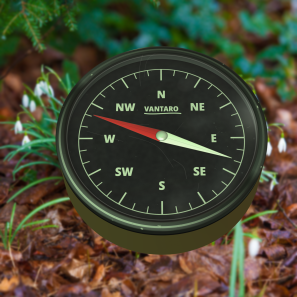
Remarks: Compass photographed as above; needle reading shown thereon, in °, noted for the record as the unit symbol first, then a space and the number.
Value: ° 290
